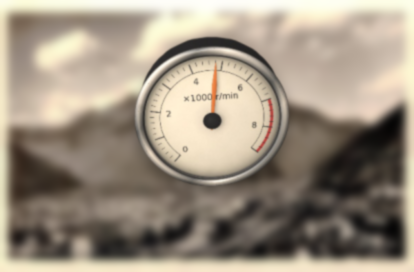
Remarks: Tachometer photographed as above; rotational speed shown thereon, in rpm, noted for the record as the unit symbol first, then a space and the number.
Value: rpm 4800
